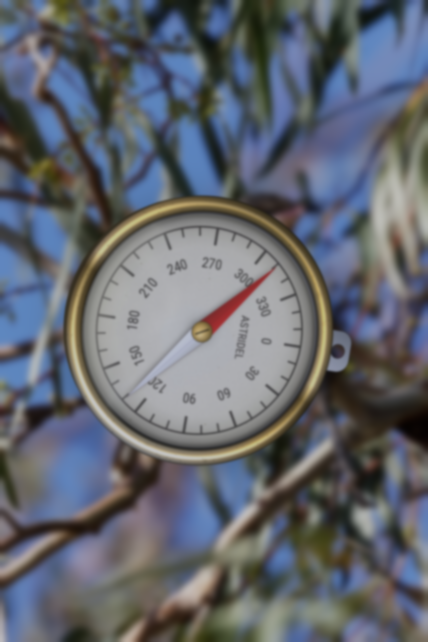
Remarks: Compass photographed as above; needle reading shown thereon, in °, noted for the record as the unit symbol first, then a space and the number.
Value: ° 310
